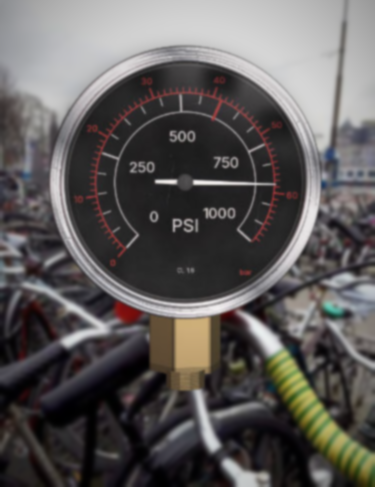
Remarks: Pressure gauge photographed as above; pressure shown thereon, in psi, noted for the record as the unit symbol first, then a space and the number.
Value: psi 850
